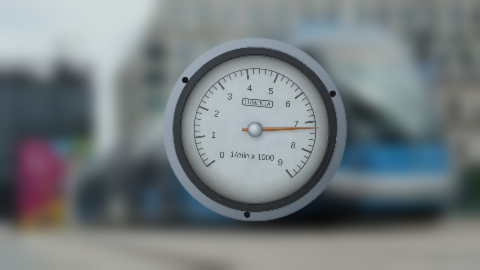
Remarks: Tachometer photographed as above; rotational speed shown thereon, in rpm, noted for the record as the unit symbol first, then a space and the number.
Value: rpm 7200
